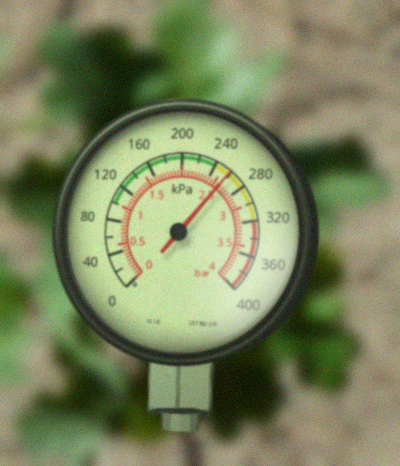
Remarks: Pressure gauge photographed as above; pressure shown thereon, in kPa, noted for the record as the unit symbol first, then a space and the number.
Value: kPa 260
